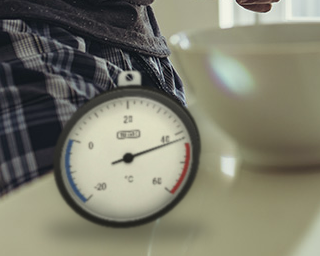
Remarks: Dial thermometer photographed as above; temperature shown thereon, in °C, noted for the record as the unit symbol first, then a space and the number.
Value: °C 42
